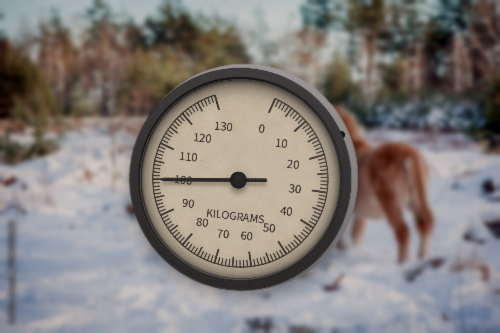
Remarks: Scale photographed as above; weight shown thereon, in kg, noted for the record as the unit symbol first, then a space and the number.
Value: kg 100
